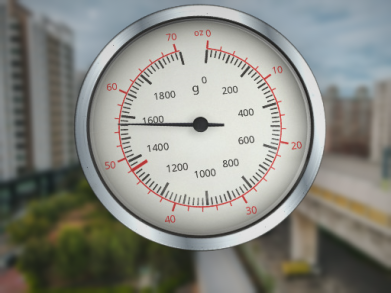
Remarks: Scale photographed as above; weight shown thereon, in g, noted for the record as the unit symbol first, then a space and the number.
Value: g 1560
